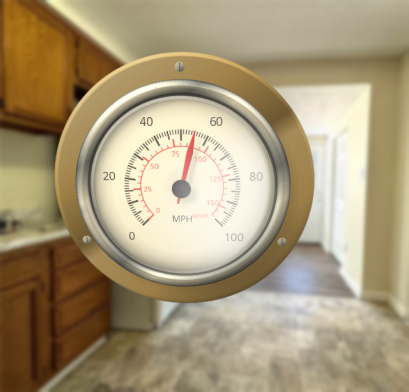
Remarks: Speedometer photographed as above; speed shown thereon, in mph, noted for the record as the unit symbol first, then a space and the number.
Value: mph 55
